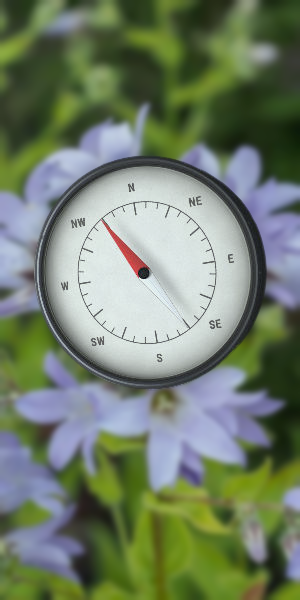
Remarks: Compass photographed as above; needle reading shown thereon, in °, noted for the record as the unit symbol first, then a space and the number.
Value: ° 330
